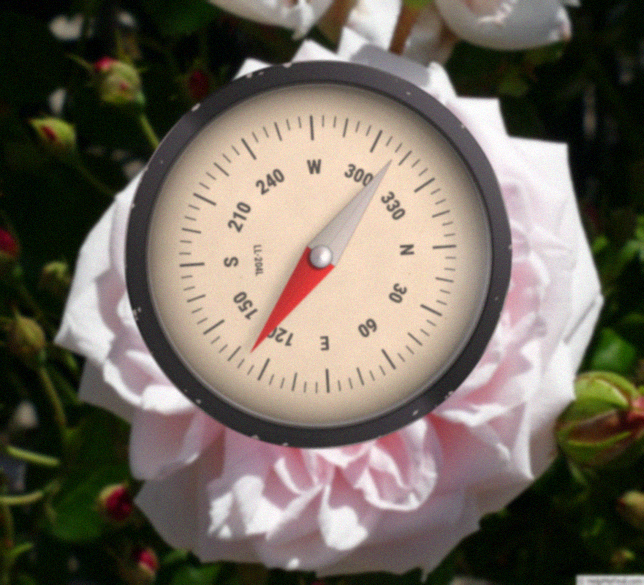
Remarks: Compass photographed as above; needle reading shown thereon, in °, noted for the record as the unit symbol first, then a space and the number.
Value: ° 130
